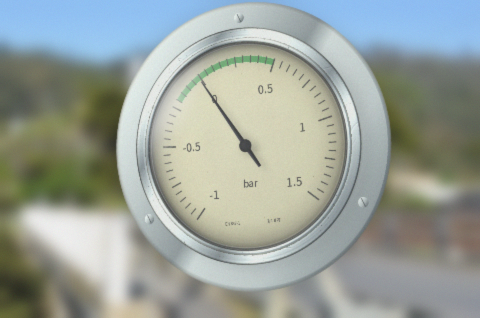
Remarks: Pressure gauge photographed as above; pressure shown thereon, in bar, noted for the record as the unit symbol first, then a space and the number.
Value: bar 0
